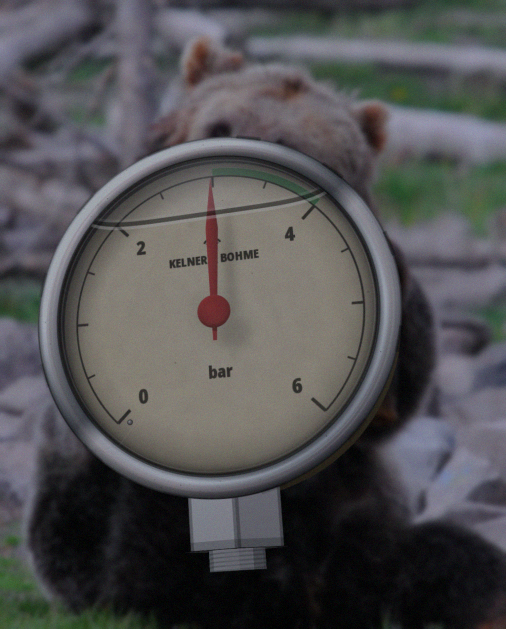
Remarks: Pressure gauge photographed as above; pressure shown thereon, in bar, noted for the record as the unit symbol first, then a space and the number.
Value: bar 3
